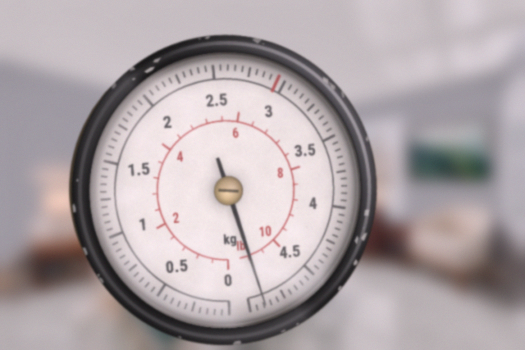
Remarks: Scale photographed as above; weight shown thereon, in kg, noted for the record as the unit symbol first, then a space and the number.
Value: kg 4.9
